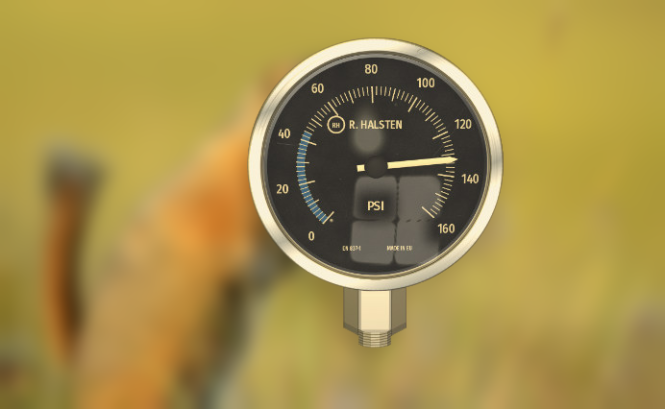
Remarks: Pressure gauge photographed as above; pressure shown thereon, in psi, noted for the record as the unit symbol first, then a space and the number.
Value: psi 132
